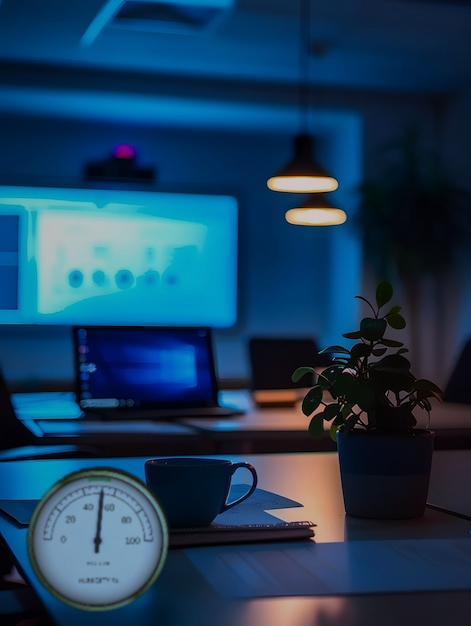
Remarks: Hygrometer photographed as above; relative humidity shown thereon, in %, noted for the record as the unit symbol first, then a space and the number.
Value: % 52
